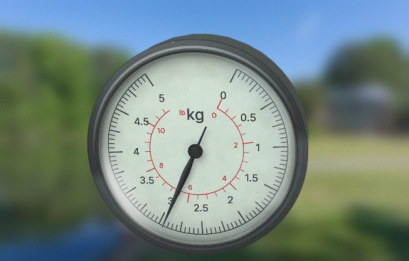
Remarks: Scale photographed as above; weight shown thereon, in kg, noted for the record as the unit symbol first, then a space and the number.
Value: kg 2.95
